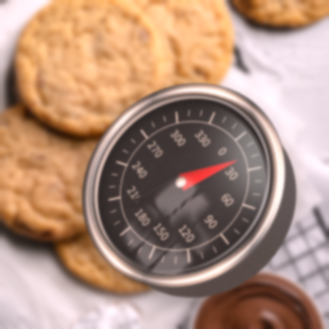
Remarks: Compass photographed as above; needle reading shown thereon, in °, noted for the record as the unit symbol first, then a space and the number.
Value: ° 20
